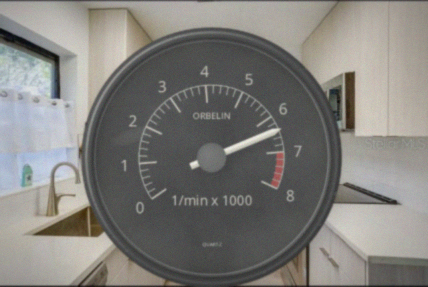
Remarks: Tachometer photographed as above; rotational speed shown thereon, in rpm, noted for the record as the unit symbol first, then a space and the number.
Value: rpm 6400
